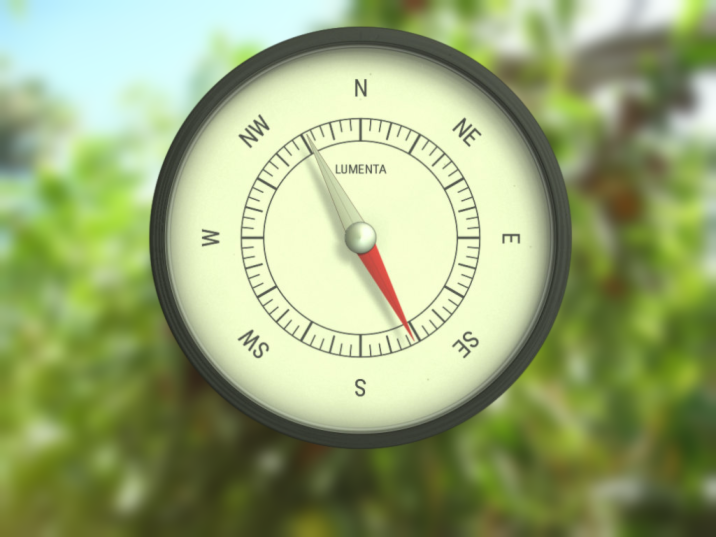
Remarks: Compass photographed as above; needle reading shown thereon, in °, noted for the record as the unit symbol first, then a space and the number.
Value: ° 152.5
